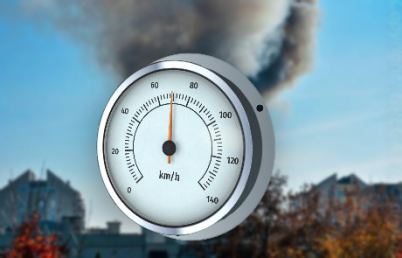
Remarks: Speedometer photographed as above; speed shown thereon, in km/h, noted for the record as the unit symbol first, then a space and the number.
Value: km/h 70
